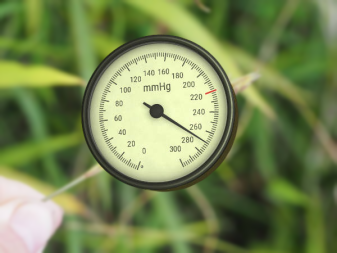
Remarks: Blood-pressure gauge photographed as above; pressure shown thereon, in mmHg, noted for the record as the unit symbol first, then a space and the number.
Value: mmHg 270
